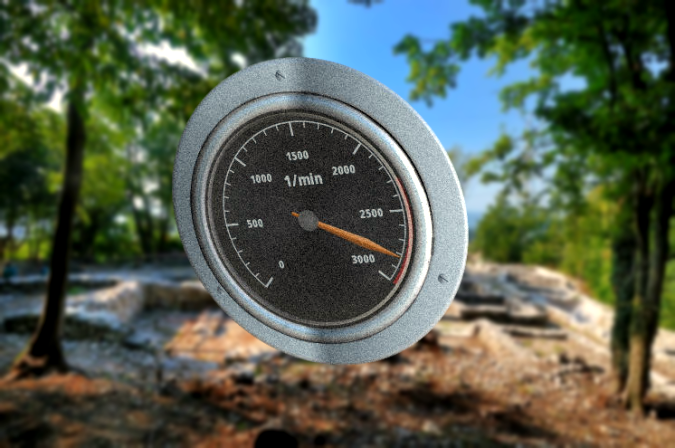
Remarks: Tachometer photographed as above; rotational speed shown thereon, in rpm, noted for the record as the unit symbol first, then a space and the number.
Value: rpm 2800
